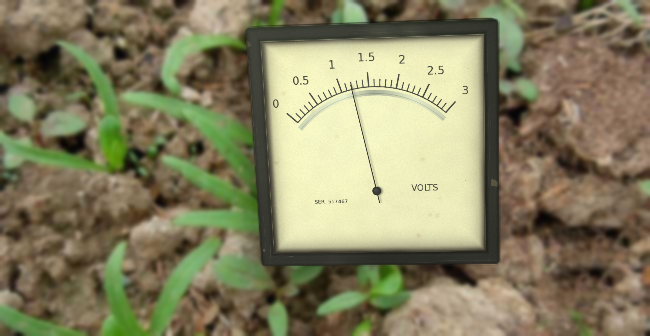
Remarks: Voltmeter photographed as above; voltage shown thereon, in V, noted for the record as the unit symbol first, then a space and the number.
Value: V 1.2
